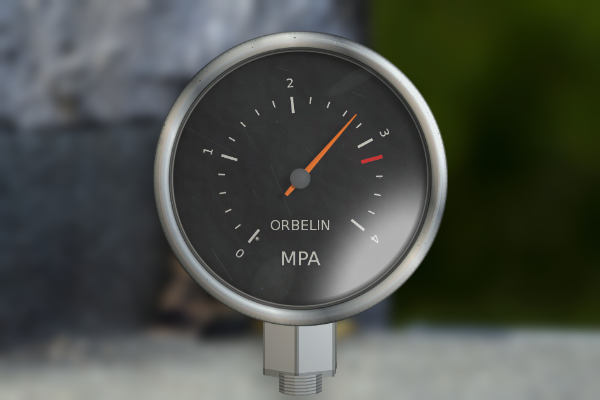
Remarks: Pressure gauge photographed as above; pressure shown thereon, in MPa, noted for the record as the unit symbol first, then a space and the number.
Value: MPa 2.7
